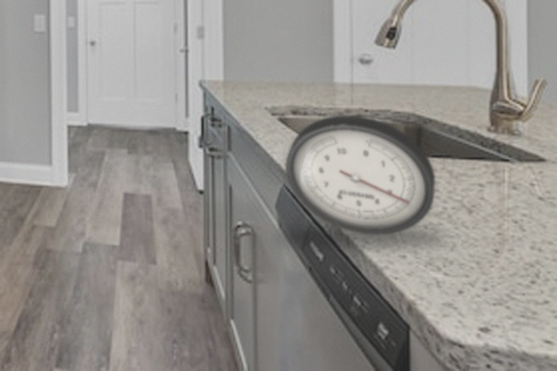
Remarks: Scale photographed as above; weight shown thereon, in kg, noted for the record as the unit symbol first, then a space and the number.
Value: kg 3
